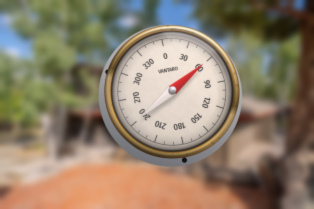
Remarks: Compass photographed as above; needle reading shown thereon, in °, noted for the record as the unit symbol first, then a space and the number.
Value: ° 60
